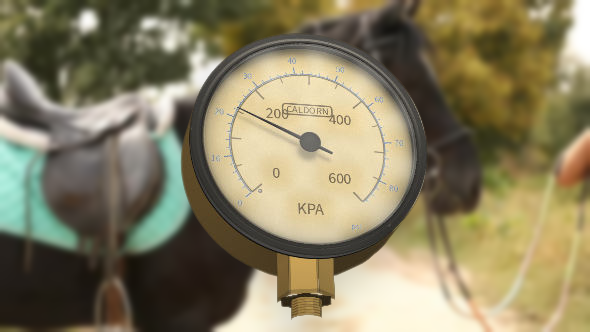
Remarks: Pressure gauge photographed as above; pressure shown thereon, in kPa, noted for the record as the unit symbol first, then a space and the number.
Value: kPa 150
